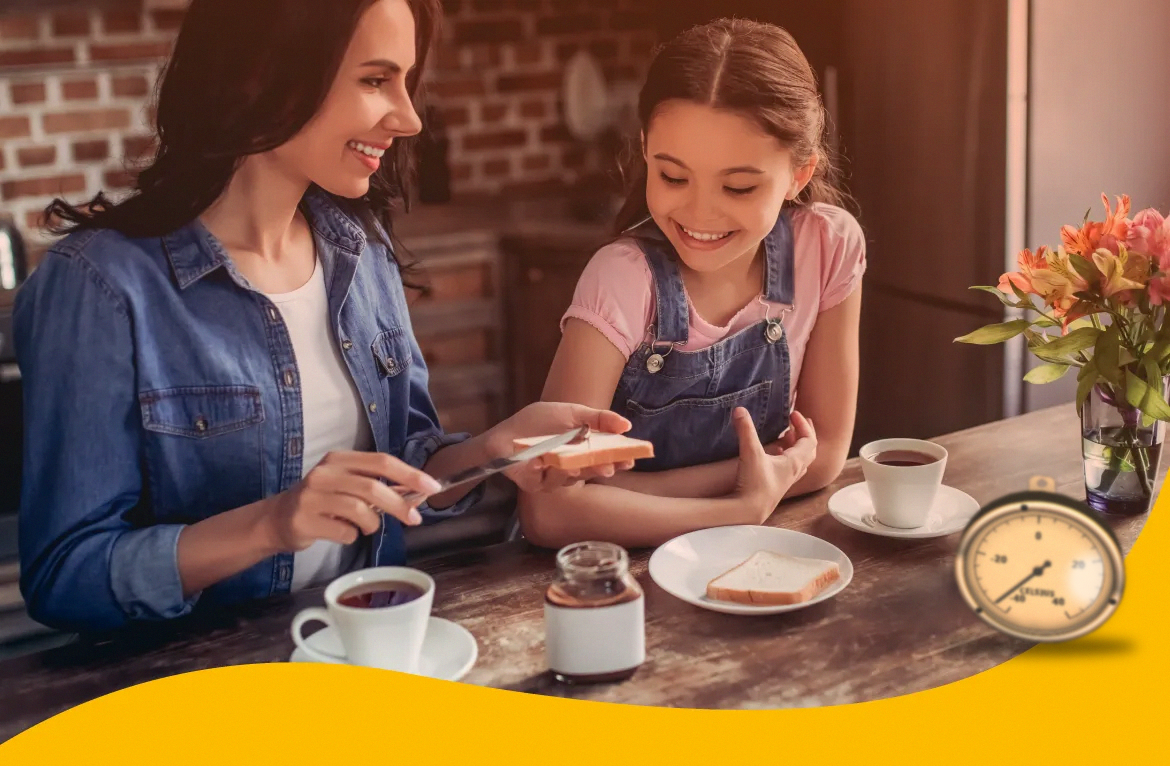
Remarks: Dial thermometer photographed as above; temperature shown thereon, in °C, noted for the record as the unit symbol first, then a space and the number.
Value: °C -36
